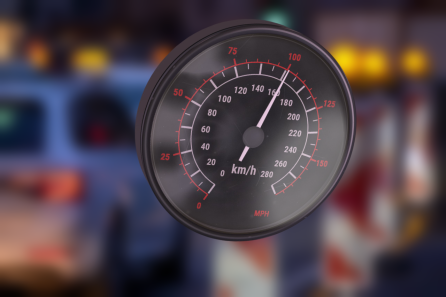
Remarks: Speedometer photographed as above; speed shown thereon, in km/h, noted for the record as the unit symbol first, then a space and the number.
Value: km/h 160
